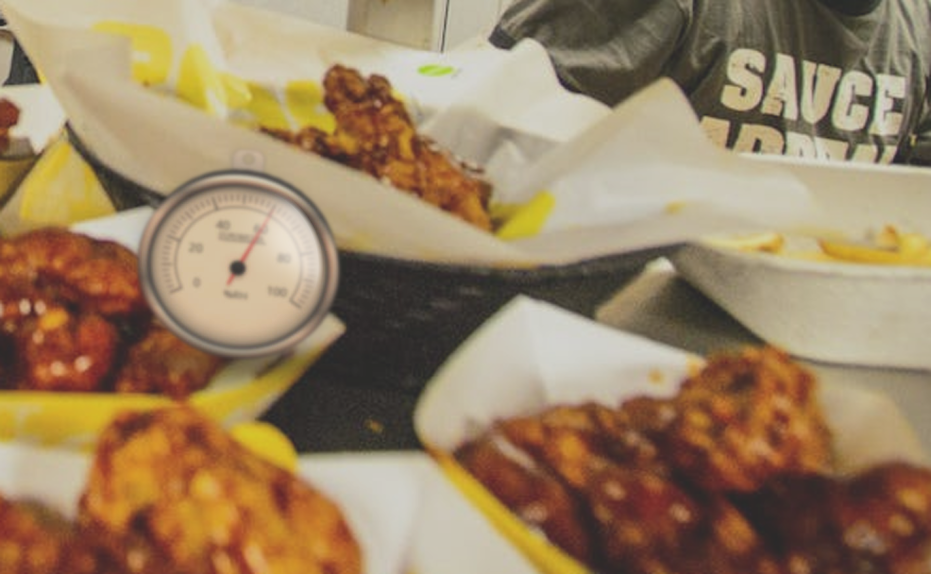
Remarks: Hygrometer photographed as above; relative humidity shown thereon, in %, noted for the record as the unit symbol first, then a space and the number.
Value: % 60
